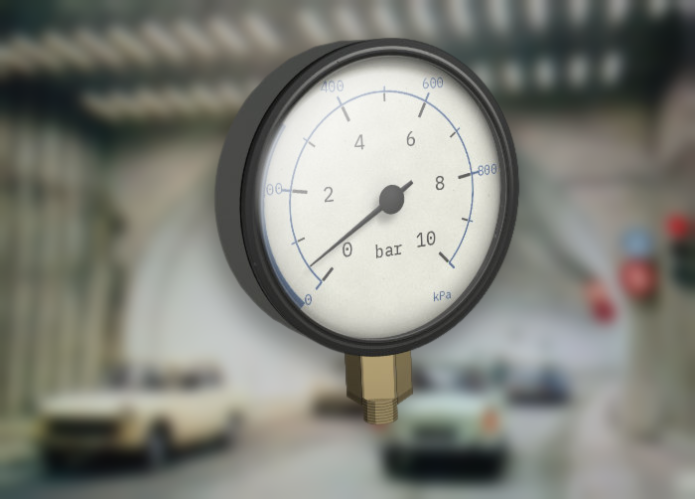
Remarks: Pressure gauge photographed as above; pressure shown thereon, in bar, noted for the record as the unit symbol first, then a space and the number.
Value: bar 0.5
